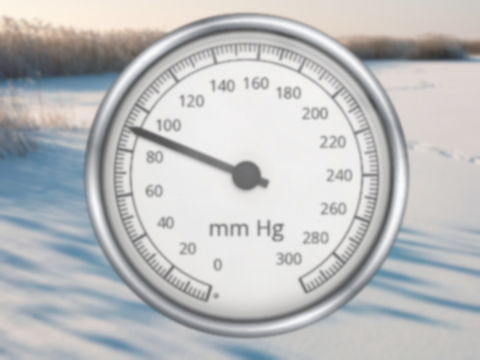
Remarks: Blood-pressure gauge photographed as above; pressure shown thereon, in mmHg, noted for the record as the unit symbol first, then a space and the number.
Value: mmHg 90
